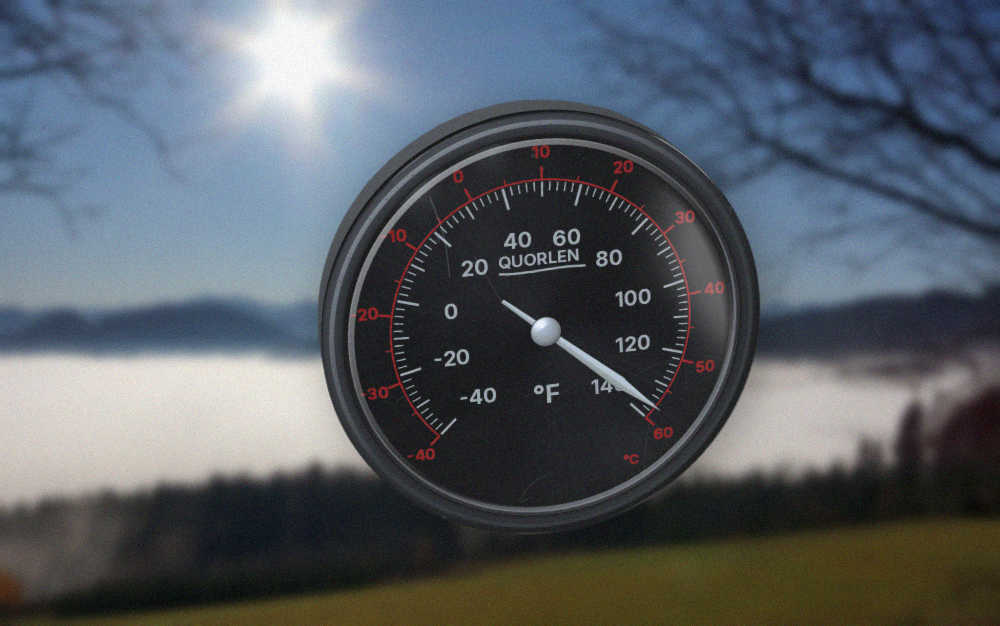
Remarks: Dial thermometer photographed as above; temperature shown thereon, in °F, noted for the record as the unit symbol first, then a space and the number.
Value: °F 136
